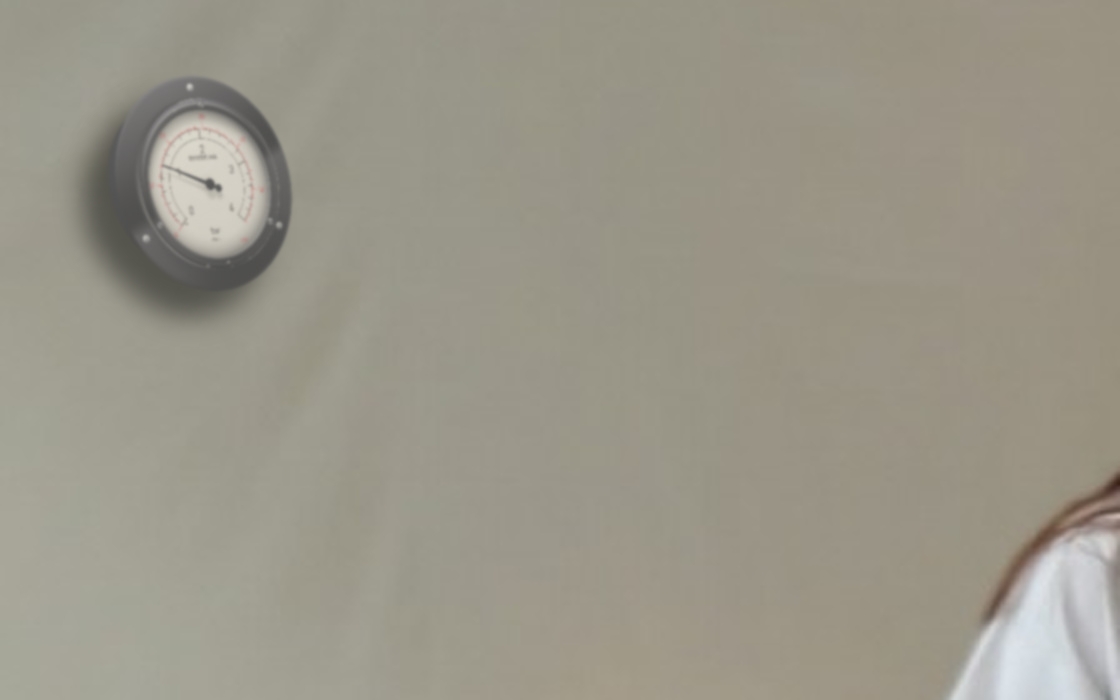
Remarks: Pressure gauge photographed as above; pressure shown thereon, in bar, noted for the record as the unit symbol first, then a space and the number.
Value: bar 1
